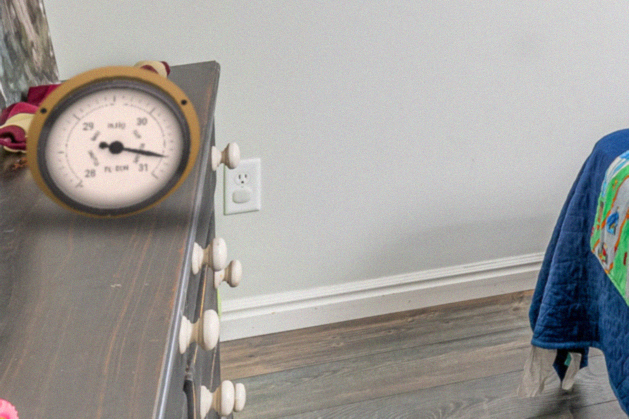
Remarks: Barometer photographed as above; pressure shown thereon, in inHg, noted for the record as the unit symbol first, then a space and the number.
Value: inHg 30.7
